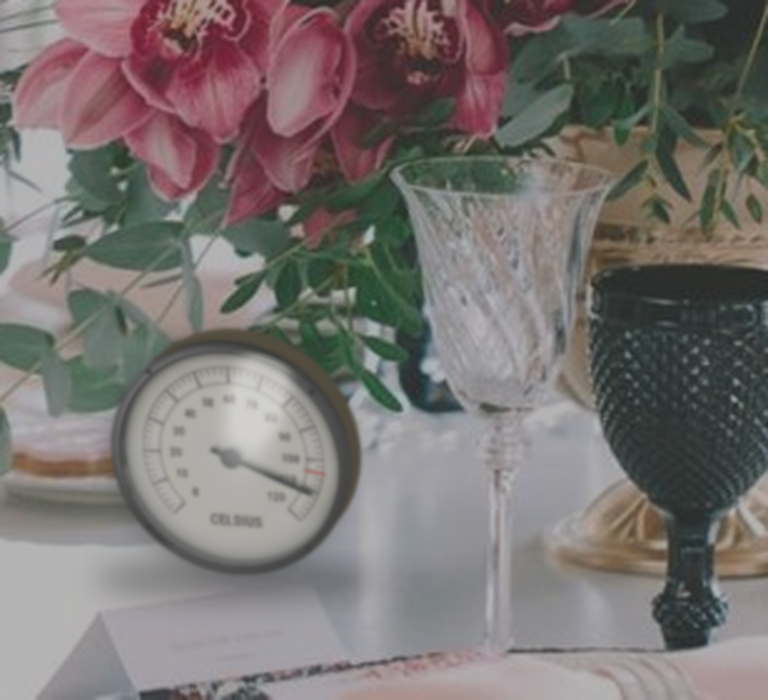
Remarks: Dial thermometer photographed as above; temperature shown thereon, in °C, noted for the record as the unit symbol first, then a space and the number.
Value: °C 110
